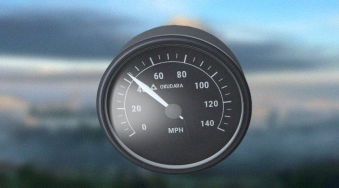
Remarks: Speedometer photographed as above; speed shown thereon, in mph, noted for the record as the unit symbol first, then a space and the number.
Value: mph 45
